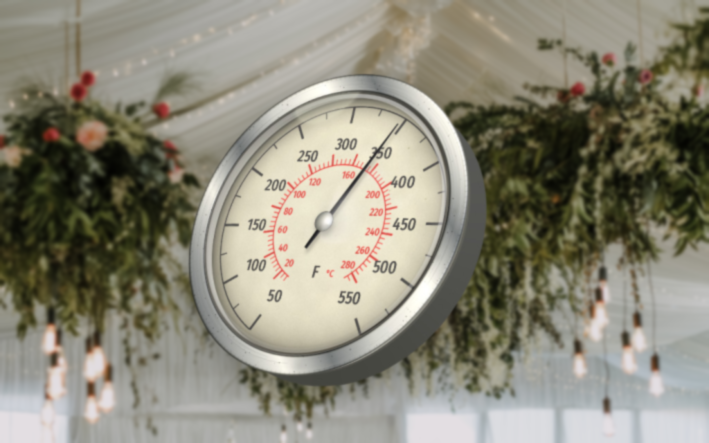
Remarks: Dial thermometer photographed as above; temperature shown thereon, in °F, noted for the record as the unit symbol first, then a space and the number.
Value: °F 350
